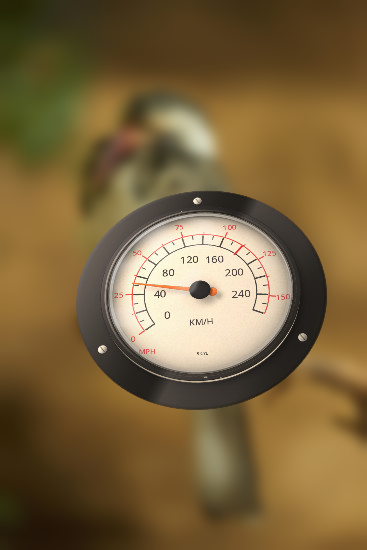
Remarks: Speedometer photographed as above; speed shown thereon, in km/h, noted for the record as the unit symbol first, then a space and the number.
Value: km/h 50
